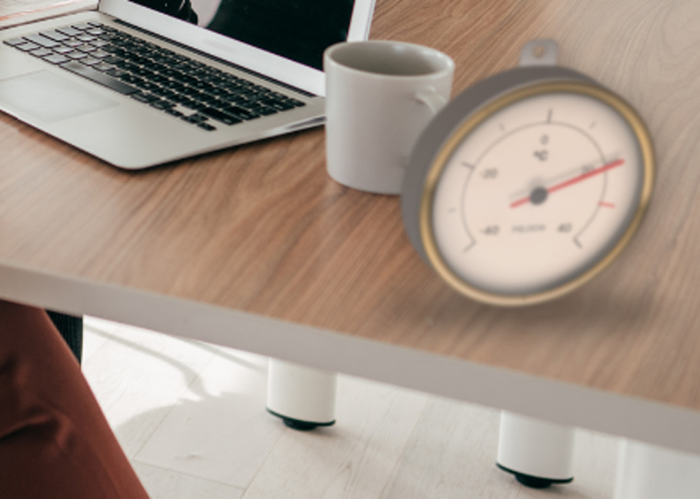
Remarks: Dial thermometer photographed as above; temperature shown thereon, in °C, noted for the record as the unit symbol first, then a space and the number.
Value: °C 20
